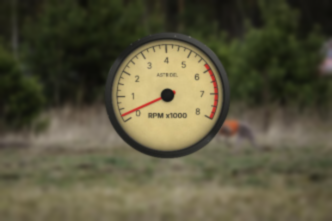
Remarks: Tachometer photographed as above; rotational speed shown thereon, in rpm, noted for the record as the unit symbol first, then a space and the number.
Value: rpm 250
